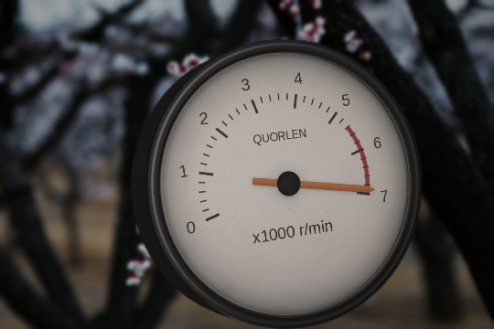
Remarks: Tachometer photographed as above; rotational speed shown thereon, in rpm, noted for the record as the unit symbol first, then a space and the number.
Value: rpm 6900
